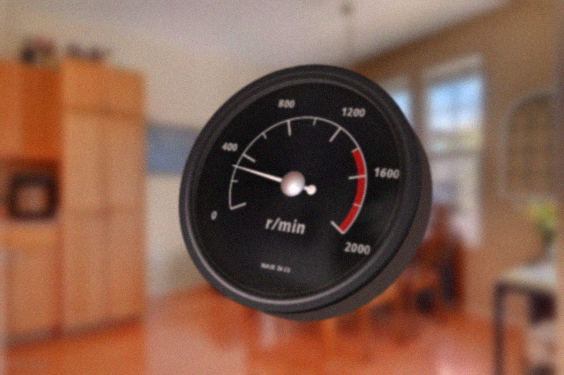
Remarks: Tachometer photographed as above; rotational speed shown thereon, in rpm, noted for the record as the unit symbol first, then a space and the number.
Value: rpm 300
